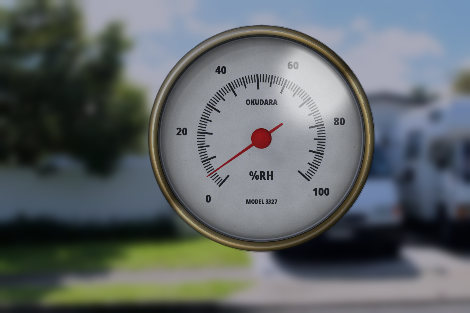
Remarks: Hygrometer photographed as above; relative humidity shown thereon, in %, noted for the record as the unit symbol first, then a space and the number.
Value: % 5
